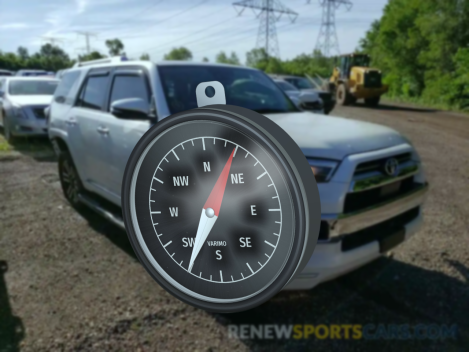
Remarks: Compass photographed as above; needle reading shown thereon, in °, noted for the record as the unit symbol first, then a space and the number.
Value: ° 30
